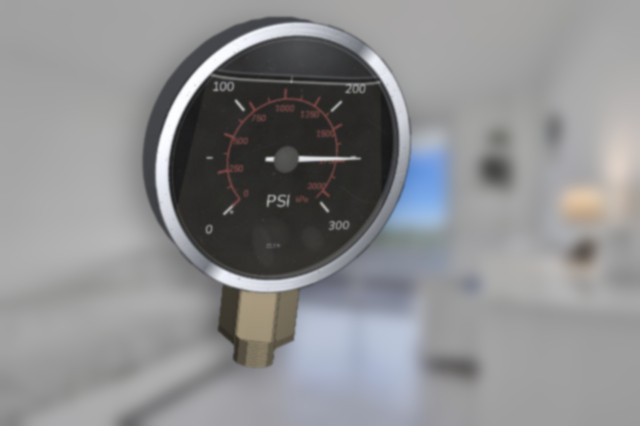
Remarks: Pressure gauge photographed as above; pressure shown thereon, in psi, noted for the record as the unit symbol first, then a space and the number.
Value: psi 250
